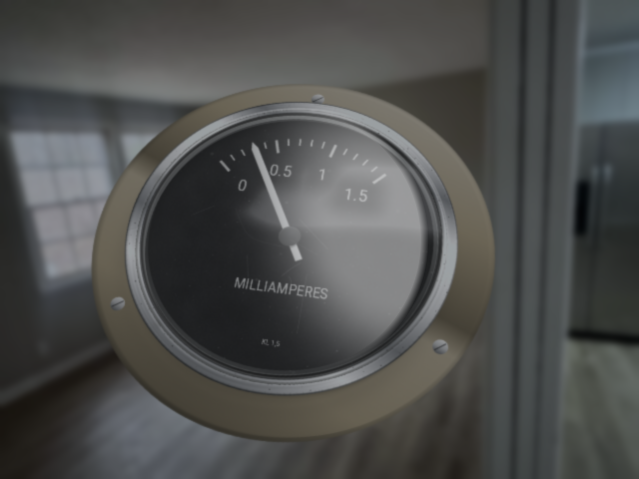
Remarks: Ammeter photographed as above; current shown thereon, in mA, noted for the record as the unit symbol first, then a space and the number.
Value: mA 0.3
